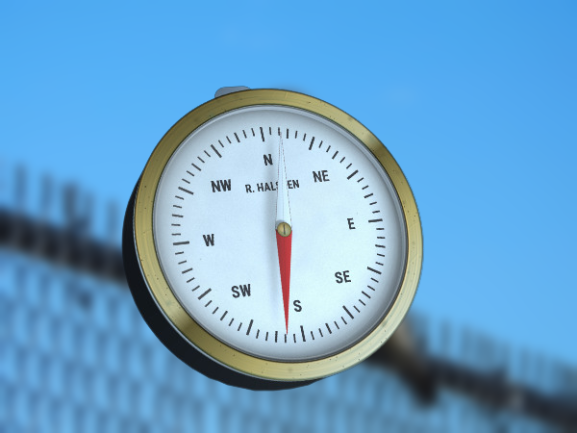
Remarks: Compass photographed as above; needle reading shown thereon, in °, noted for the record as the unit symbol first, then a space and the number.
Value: ° 190
